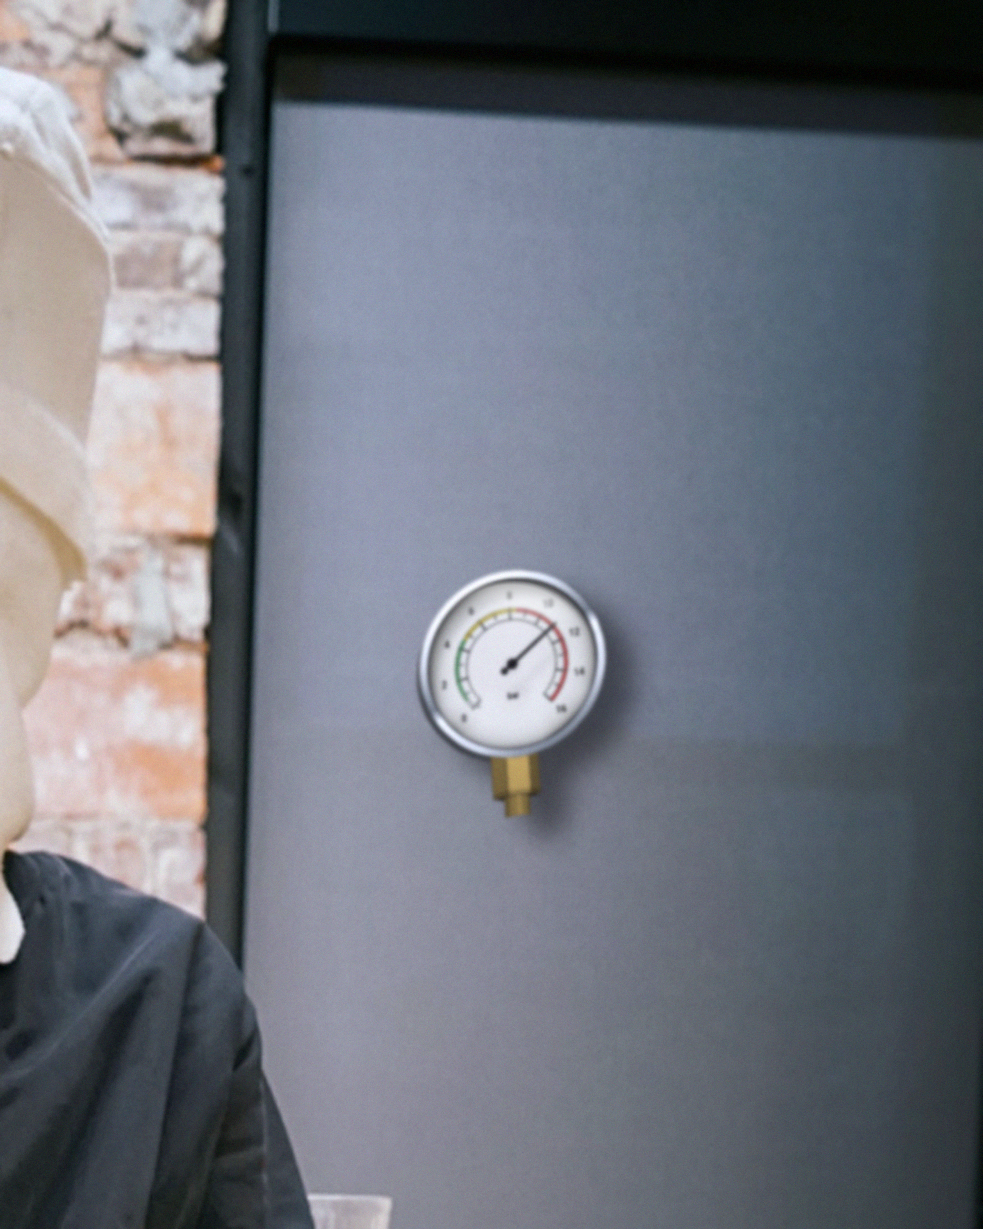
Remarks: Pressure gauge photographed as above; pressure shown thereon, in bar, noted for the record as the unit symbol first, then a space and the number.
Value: bar 11
